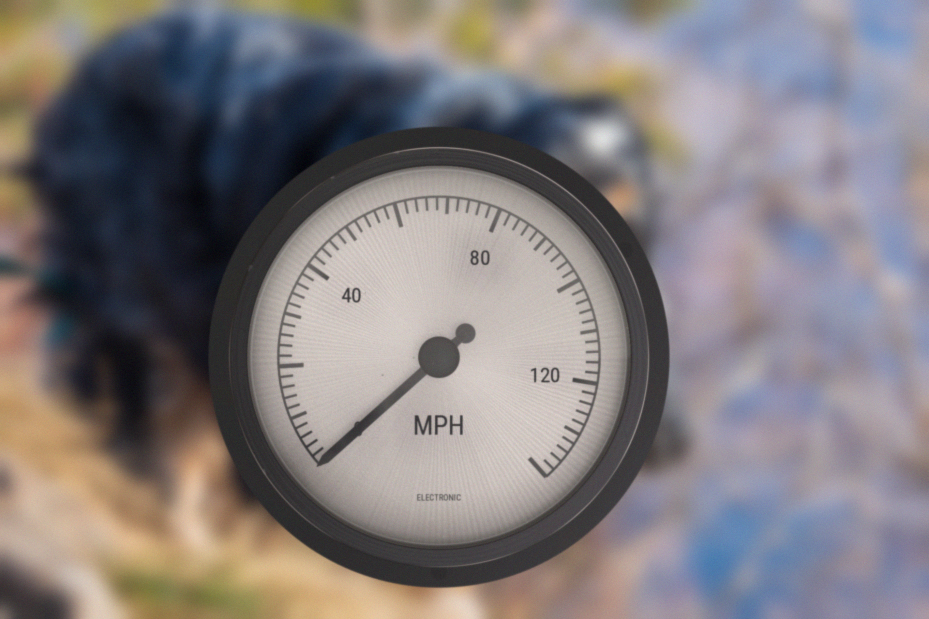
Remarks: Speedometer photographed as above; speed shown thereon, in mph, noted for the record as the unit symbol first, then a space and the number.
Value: mph 0
